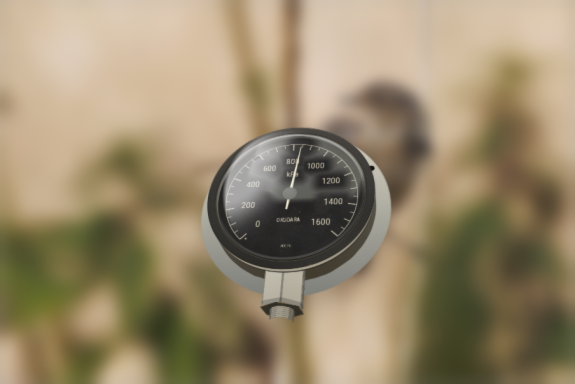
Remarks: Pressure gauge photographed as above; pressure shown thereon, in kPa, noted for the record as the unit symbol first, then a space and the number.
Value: kPa 850
